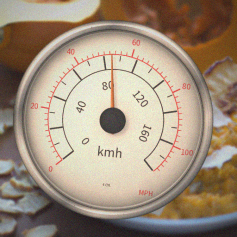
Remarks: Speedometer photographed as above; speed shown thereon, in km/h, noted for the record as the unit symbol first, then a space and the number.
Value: km/h 85
